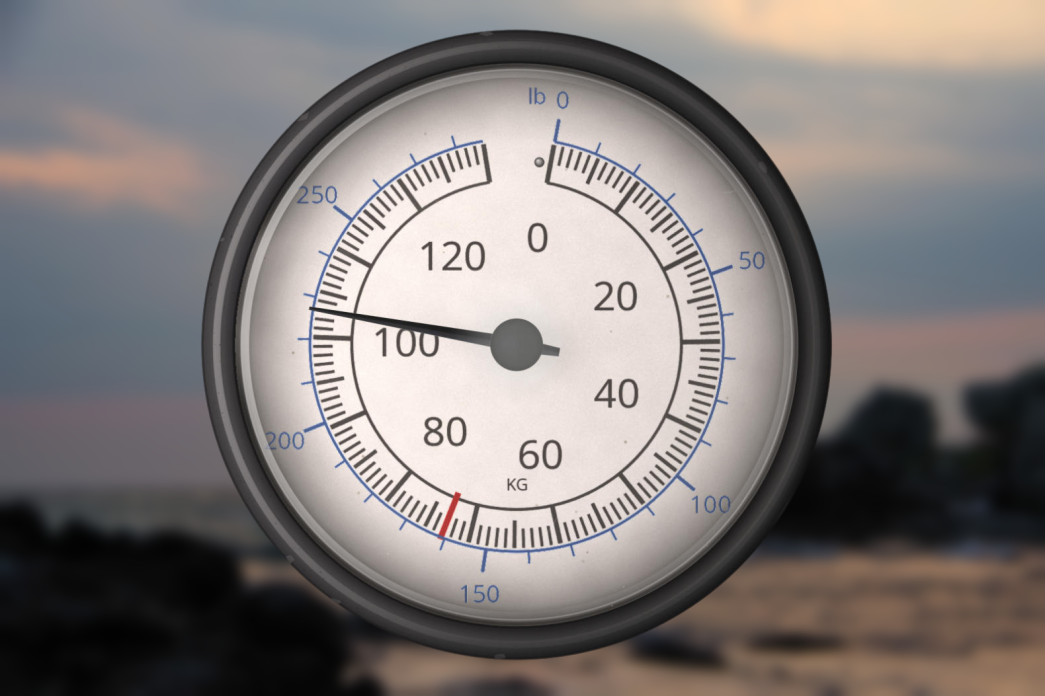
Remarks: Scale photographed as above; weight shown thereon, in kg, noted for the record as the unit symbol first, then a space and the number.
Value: kg 103
